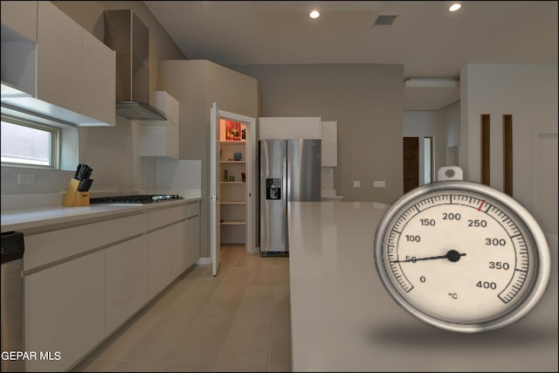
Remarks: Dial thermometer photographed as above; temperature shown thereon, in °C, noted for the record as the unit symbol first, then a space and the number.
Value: °C 50
